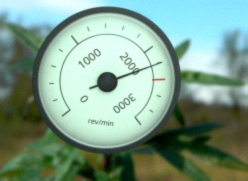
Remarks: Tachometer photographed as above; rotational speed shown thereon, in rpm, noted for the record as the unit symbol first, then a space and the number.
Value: rpm 2200
